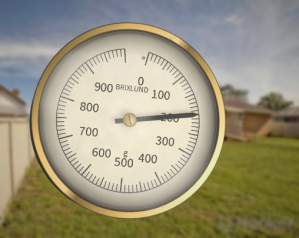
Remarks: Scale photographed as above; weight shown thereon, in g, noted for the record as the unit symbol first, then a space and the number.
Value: g 200
